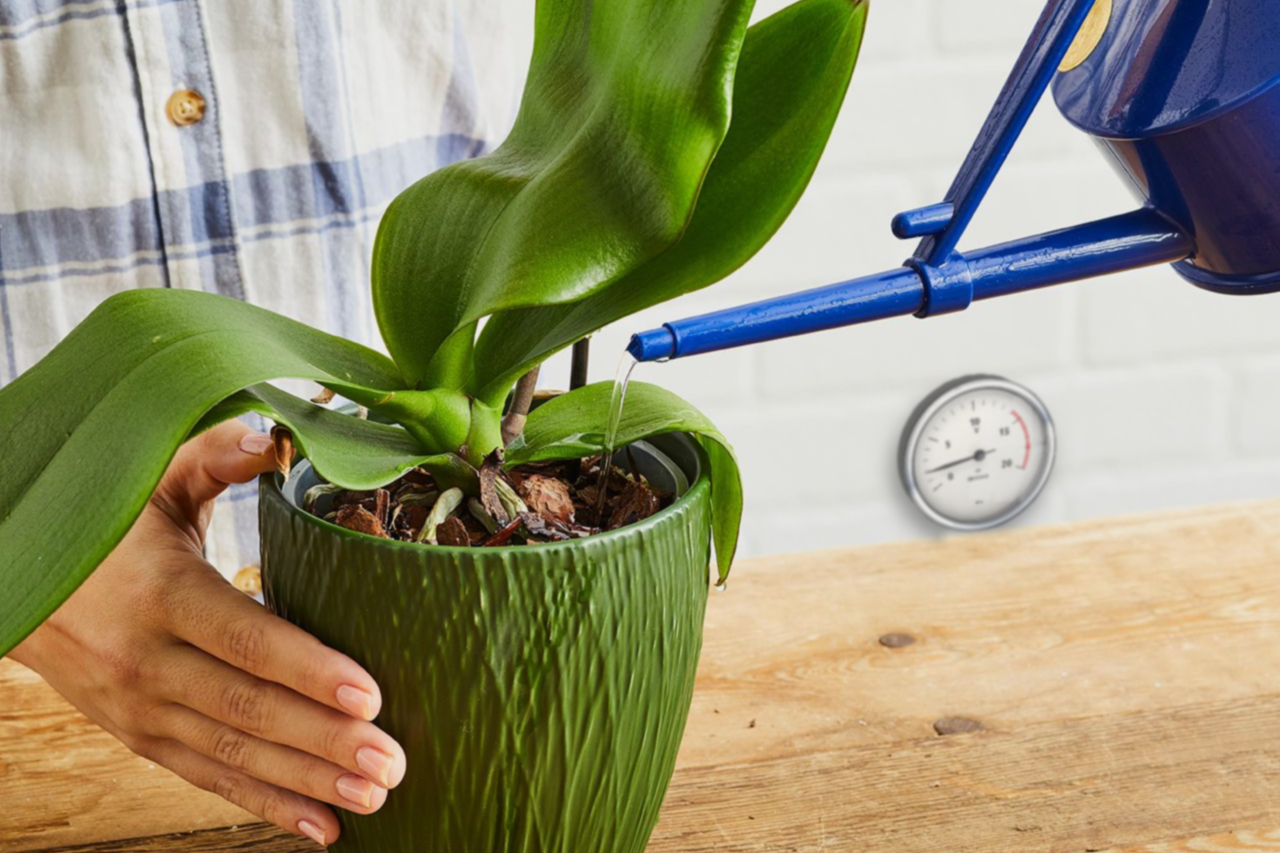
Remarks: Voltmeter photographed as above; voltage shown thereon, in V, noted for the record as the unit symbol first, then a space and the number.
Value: V 2
